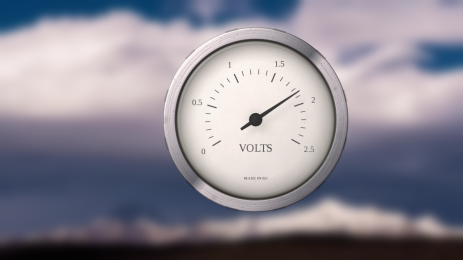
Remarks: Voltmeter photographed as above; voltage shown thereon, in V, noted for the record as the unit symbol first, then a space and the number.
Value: V 1.85
